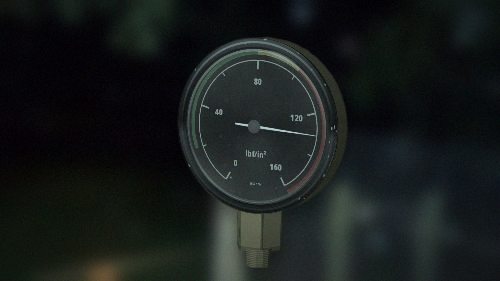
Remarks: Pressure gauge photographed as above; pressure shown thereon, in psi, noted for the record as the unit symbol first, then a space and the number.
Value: psi 130
